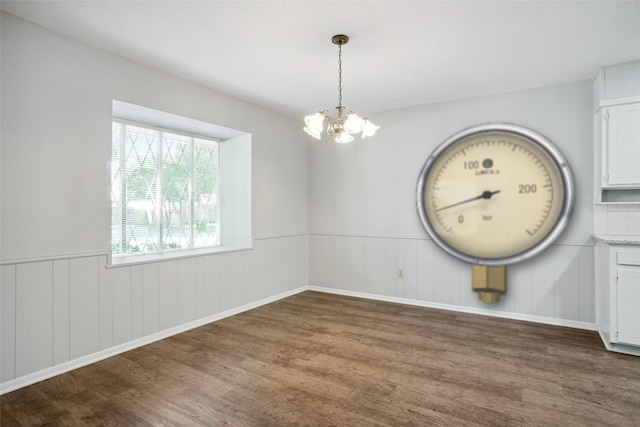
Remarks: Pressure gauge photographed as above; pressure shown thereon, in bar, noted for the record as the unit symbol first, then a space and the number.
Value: bar 25
